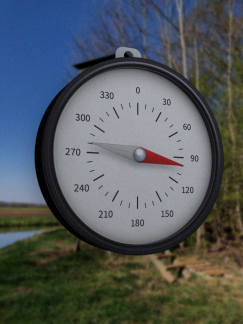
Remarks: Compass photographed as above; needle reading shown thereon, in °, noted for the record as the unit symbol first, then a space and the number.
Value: ° 100
